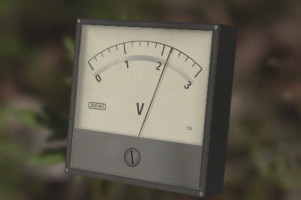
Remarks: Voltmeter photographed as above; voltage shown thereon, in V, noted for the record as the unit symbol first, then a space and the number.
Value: V 2.2
